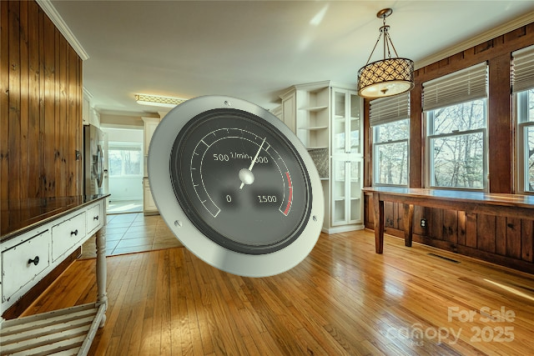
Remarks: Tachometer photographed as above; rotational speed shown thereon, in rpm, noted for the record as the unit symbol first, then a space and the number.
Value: rpm 950
